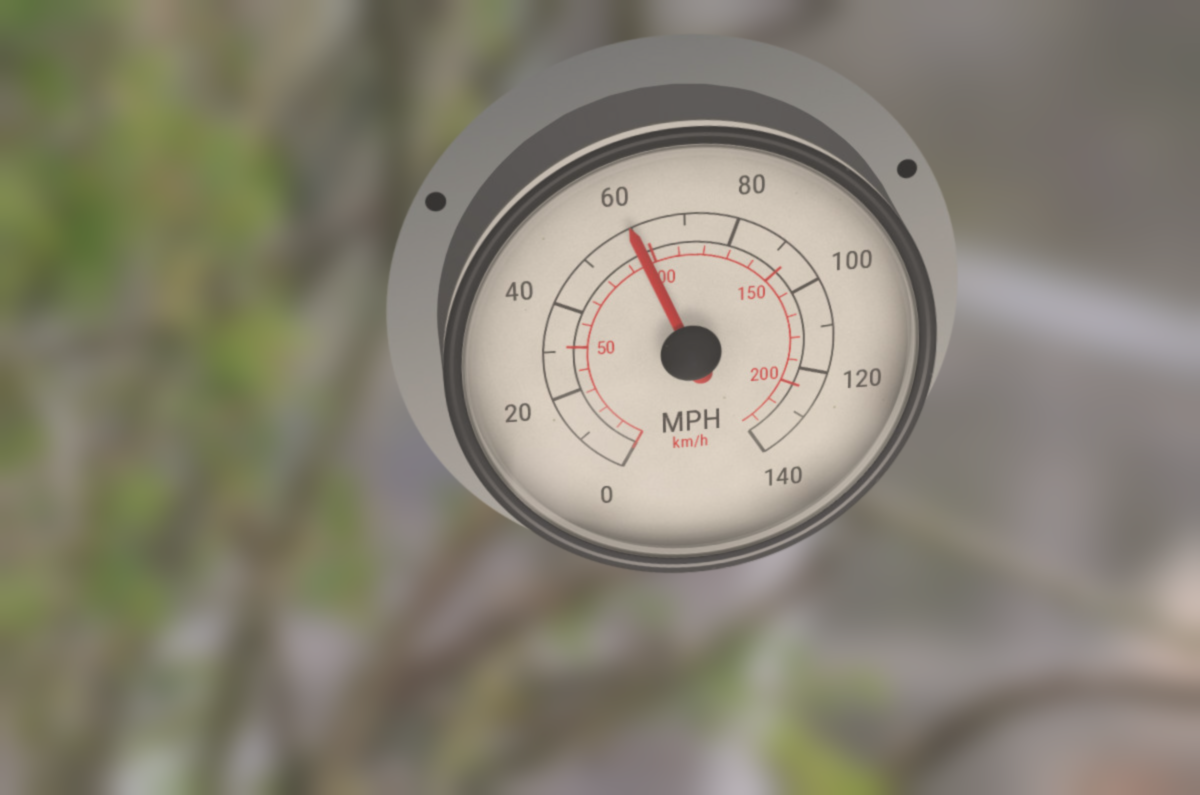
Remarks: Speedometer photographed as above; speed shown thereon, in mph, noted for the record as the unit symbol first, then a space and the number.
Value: mph 60
